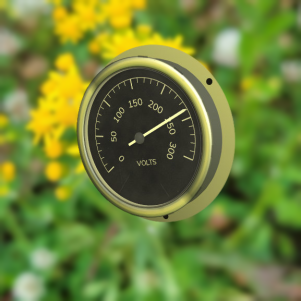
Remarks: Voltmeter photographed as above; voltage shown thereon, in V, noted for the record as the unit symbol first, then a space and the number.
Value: V 240
